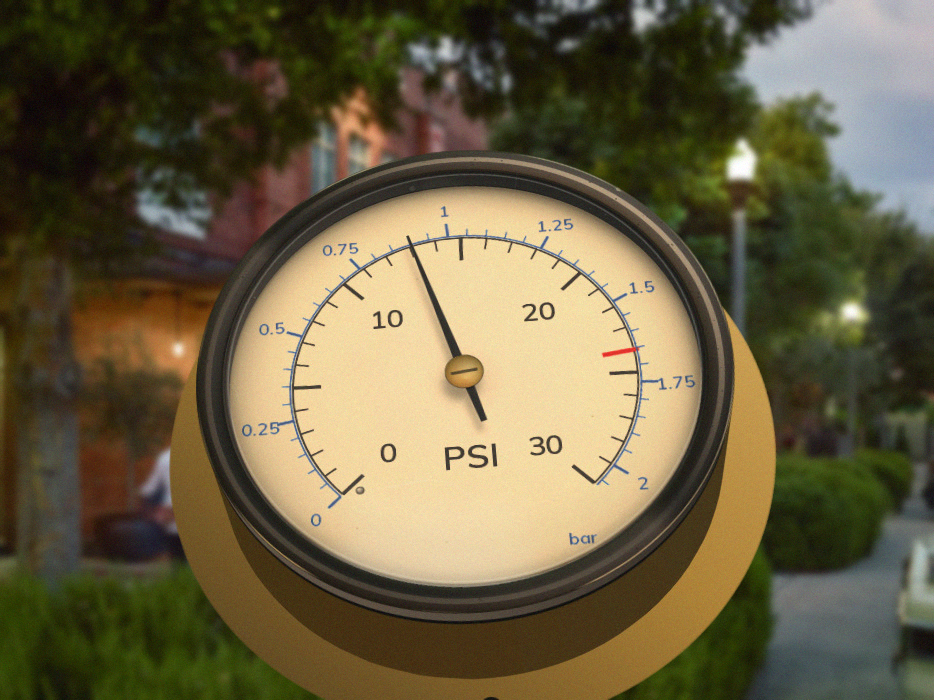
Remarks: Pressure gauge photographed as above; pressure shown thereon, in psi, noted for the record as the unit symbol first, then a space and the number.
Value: psi 13
